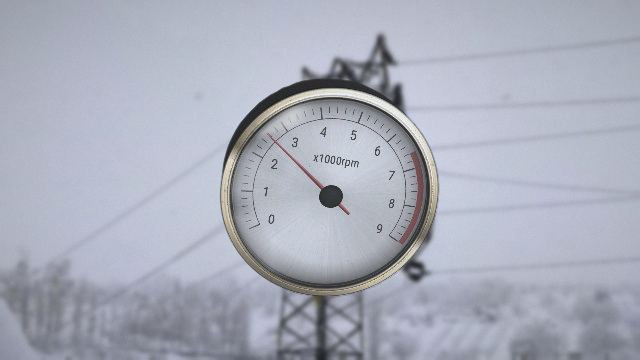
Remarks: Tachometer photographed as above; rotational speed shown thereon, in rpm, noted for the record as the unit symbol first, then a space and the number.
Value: rpm 2600
